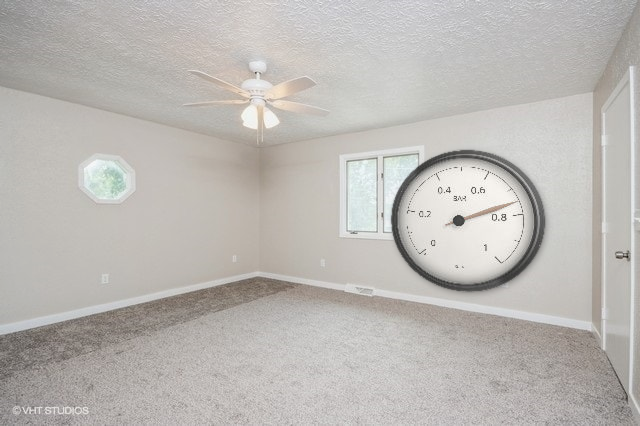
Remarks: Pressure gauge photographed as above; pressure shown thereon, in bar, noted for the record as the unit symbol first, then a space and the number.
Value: bar 0.75
